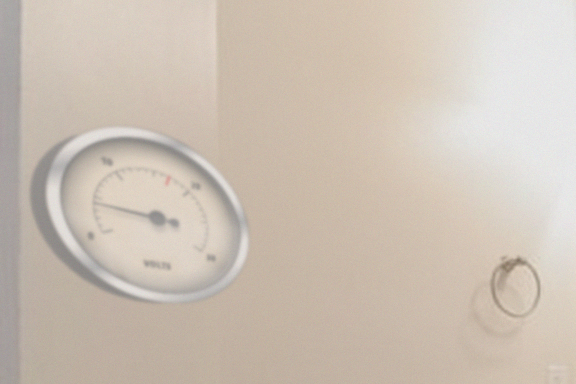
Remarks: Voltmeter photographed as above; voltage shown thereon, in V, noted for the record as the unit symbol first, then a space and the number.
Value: V 4
